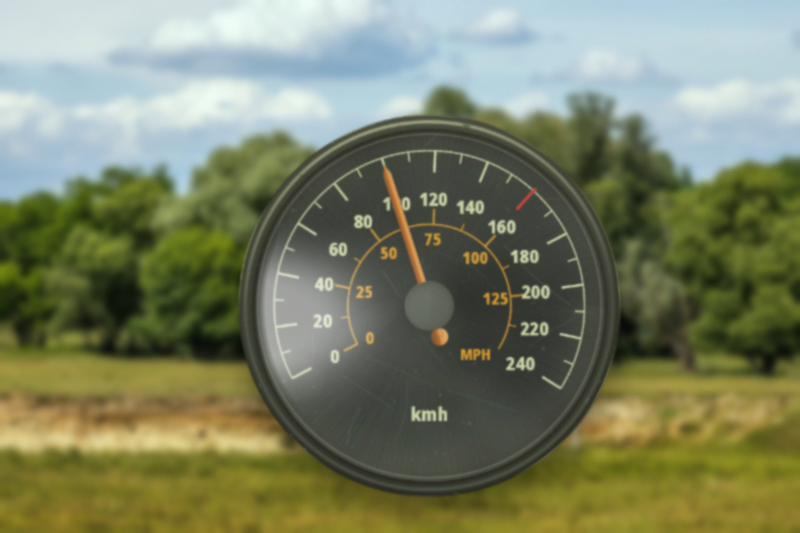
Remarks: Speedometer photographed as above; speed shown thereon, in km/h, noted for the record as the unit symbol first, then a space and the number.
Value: km/h 100
